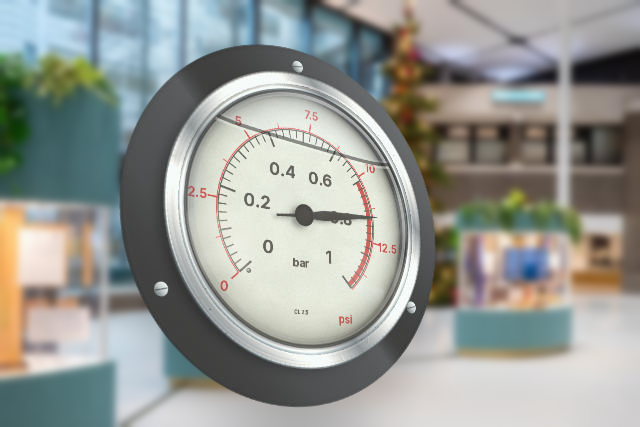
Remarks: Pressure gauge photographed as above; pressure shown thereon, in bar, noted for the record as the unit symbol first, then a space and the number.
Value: bar 0.8
